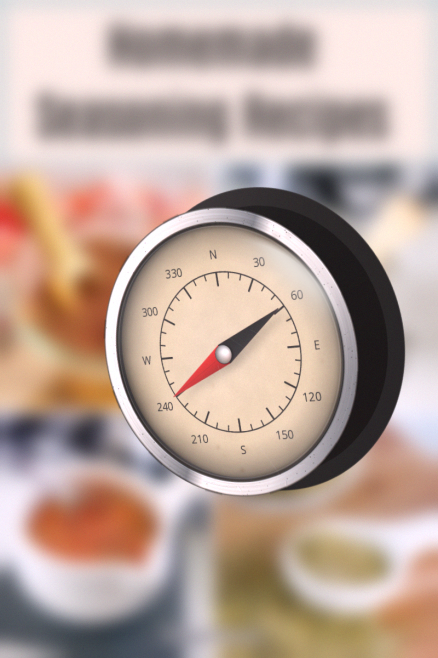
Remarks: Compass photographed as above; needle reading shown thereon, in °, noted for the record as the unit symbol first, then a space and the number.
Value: ° 240
